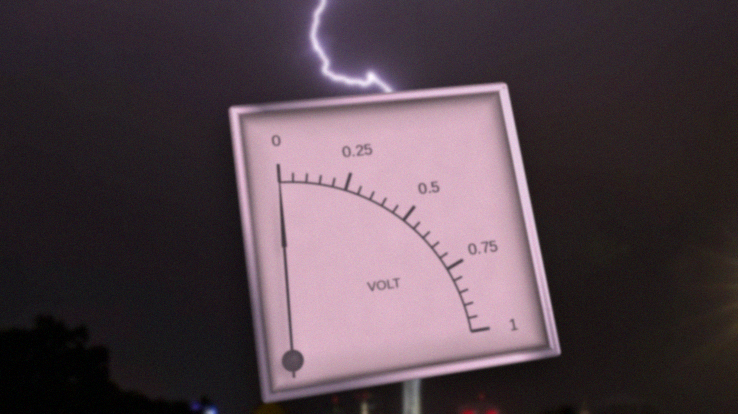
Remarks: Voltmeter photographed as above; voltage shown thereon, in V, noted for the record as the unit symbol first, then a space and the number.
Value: V 0
